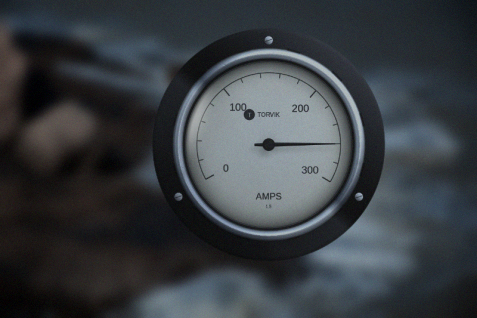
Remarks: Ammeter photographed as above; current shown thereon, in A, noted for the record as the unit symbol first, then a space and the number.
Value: A 260
